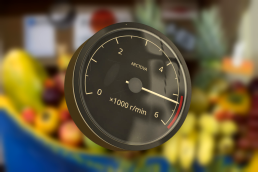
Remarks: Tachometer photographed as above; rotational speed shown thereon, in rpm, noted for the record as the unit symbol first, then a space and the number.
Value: rpm 5250
